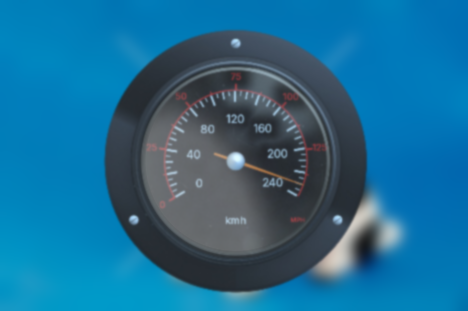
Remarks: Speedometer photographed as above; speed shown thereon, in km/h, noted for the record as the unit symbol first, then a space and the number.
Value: km/h 230
